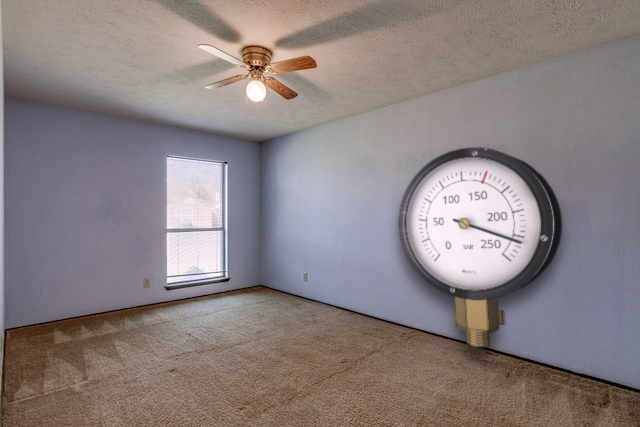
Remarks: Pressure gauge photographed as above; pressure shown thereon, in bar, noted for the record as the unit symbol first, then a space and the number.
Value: bar 230
